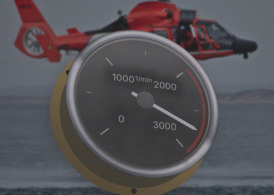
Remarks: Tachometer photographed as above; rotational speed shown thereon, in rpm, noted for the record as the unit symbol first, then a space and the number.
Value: rpm 2750
